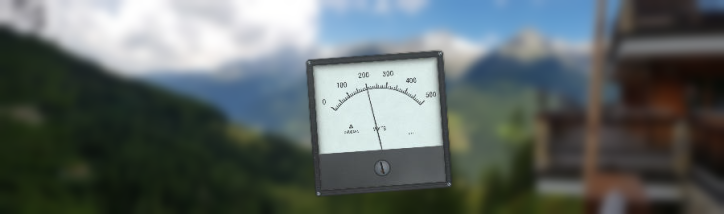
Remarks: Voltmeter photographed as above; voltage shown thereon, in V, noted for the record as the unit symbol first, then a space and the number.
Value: V 200
